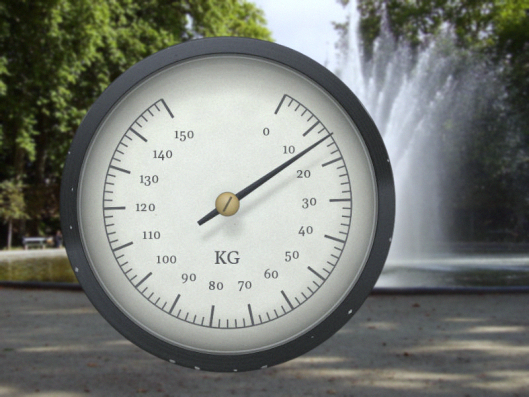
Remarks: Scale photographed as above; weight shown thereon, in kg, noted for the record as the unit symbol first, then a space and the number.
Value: kg 14
